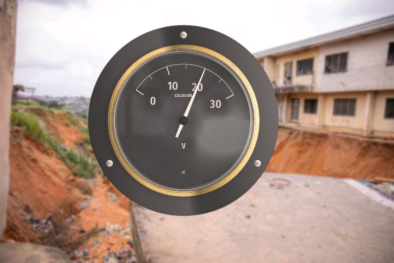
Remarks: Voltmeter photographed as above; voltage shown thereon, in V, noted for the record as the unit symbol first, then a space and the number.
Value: V 20
